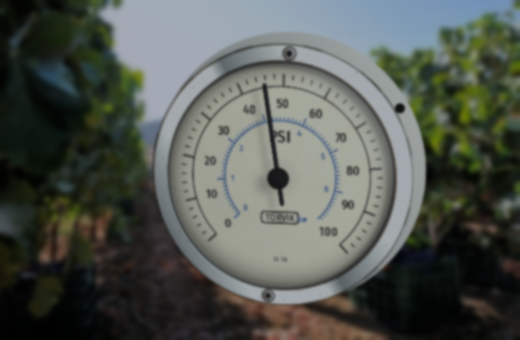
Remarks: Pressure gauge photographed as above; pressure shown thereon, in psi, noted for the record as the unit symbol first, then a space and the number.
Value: psi 46
